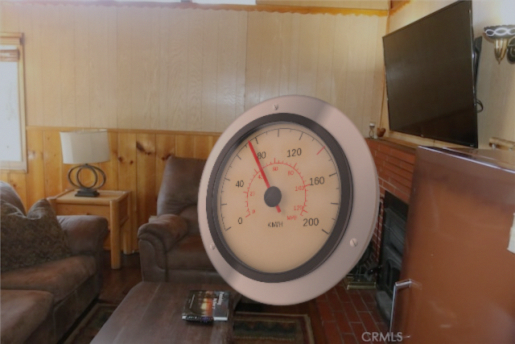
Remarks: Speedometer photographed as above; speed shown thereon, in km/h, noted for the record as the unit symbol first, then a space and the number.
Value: km/h 75
